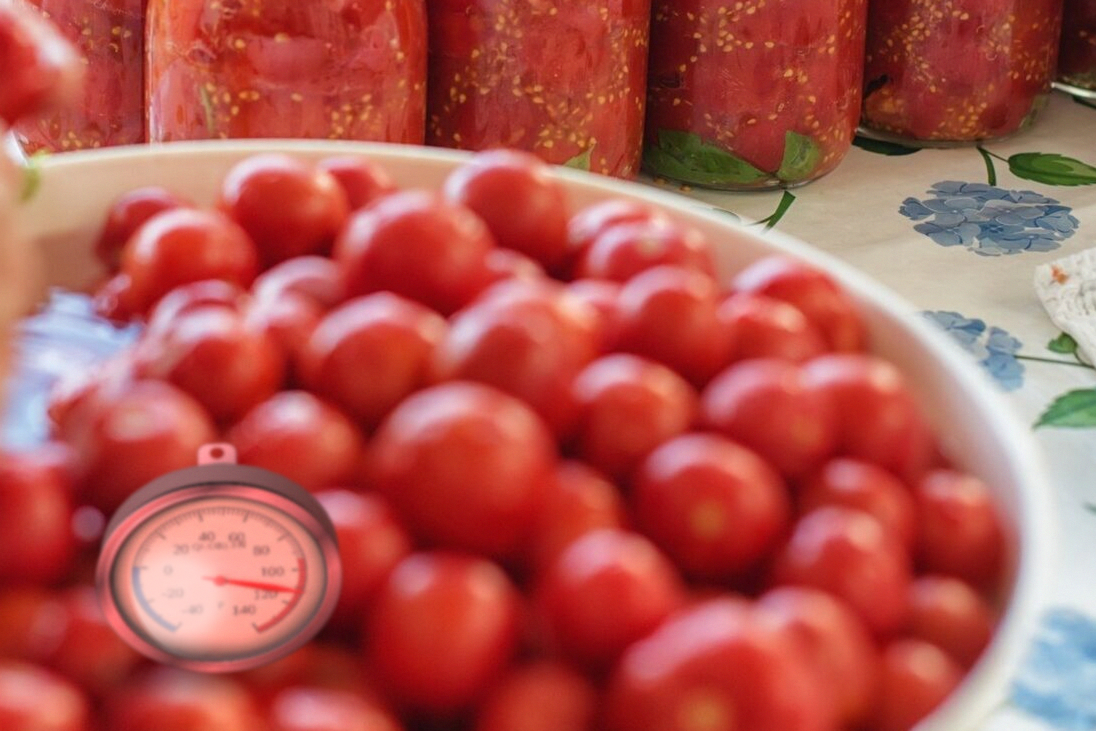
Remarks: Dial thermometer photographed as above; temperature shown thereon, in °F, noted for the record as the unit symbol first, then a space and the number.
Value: °F 110
